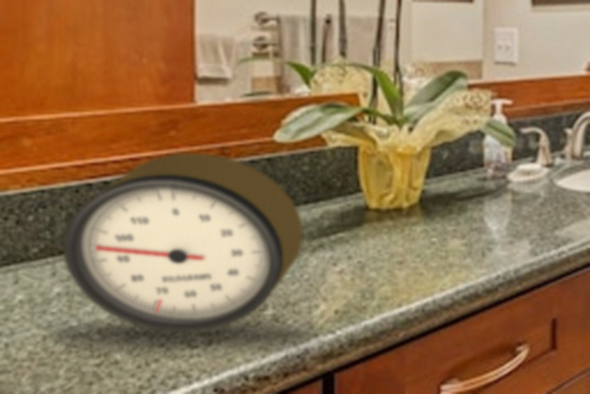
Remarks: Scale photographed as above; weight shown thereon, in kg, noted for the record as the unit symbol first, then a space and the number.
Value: kg 95
